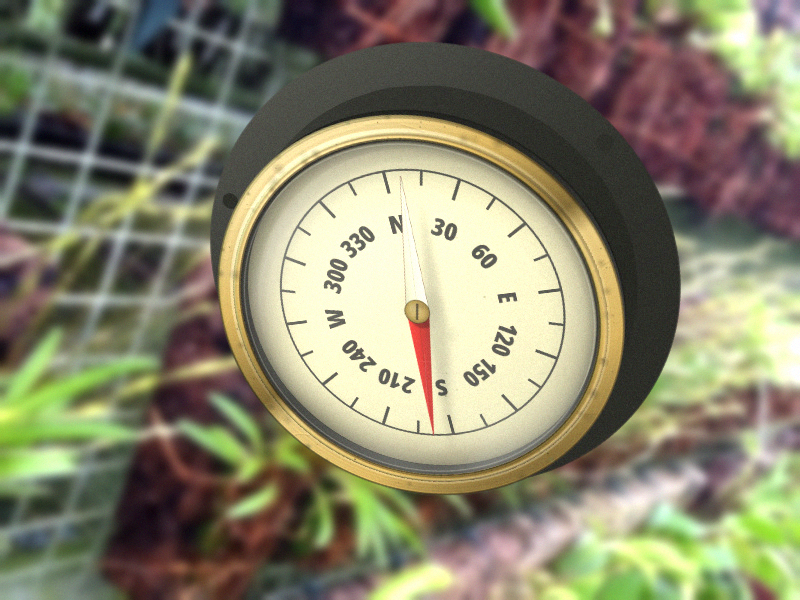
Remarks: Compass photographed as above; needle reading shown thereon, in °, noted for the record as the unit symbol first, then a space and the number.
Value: ° 187.5
